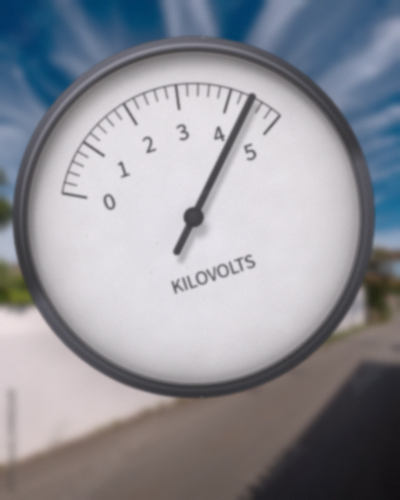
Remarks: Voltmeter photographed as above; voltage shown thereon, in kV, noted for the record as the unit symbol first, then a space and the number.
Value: kV 4.4
